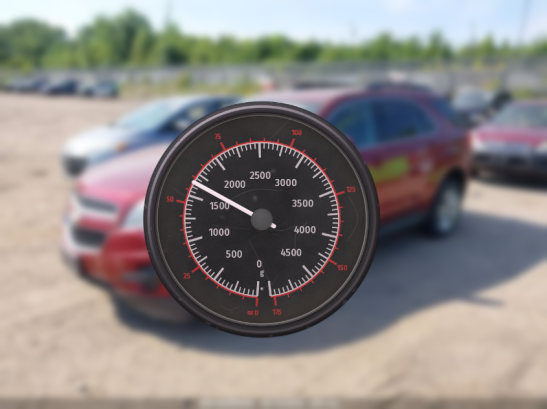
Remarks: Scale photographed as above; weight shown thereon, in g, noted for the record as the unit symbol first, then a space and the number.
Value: g 1650
